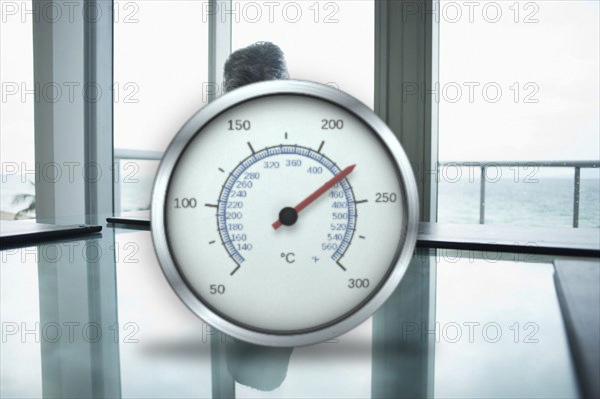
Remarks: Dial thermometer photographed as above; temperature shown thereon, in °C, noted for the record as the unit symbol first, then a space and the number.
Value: °C 225
